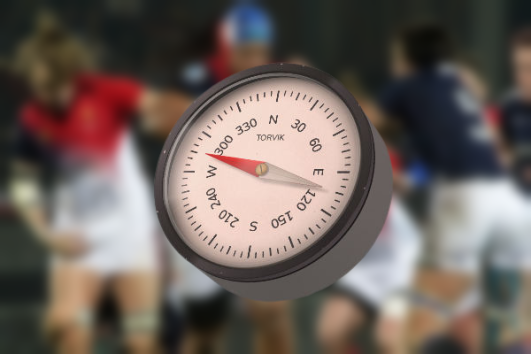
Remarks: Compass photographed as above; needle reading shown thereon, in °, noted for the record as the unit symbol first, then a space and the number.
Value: ° 285
